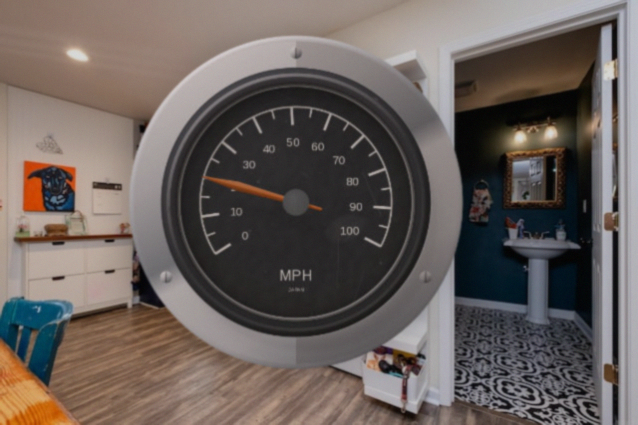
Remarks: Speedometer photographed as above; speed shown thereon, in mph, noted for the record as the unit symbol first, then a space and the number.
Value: mph 20
